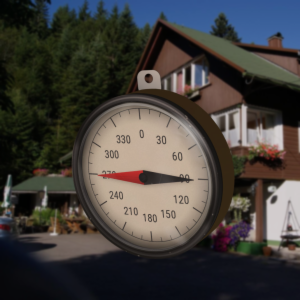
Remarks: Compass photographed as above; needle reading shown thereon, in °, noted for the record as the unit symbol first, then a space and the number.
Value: ° 270
